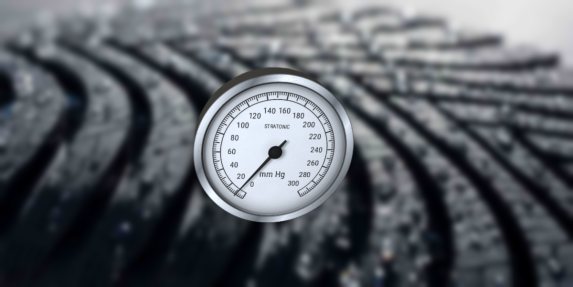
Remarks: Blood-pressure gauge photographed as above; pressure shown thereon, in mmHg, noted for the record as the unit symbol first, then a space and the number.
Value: mmHg 10
